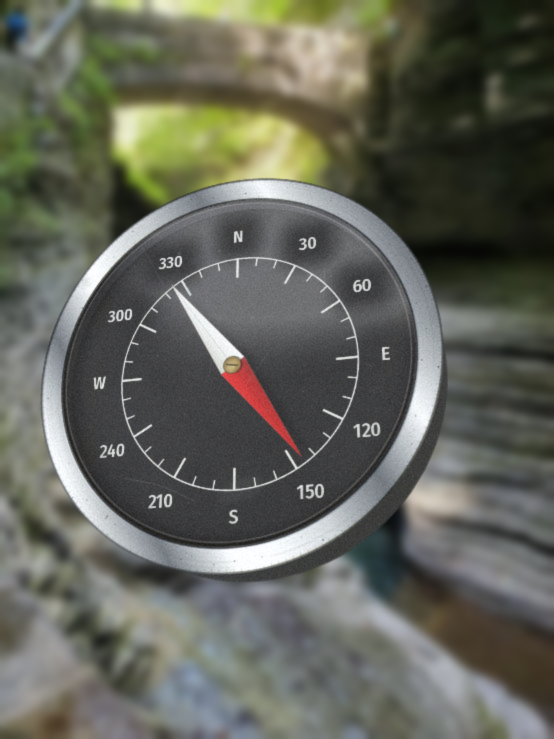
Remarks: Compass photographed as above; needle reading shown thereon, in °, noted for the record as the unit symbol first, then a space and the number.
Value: ° 145
